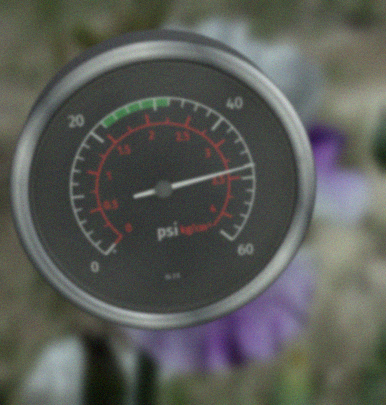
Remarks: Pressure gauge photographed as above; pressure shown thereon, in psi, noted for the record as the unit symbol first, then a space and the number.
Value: psi 48
